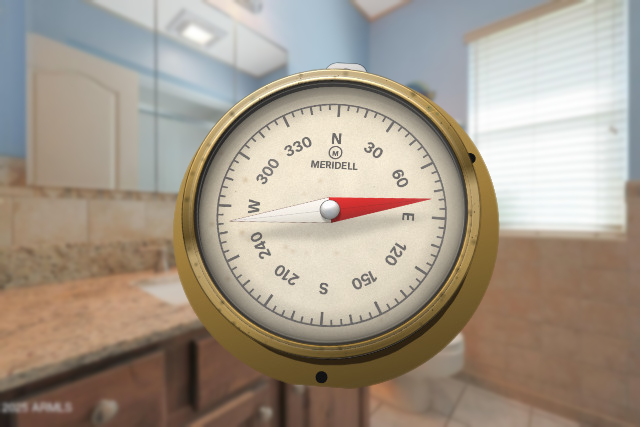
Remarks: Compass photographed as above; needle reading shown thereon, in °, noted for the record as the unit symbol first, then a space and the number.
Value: ° 80
